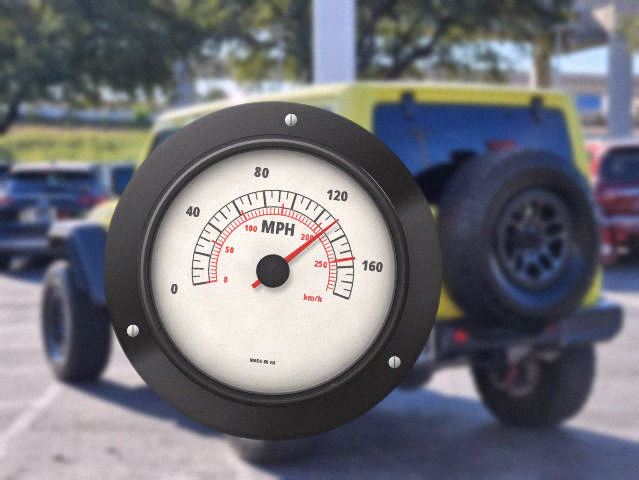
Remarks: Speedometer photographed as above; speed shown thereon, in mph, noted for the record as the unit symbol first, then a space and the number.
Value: mph 130
